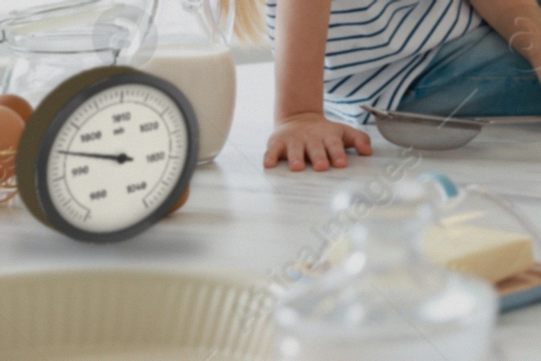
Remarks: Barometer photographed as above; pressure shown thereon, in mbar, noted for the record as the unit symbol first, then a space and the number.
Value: mbar 995
